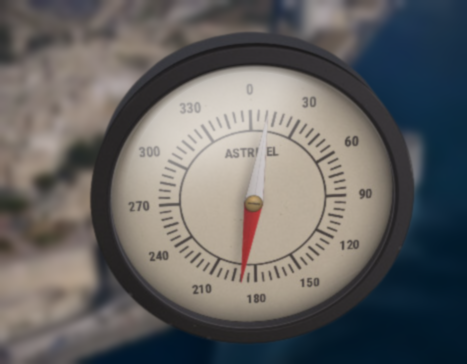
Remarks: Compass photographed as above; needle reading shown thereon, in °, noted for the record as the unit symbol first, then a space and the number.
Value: ° 190
